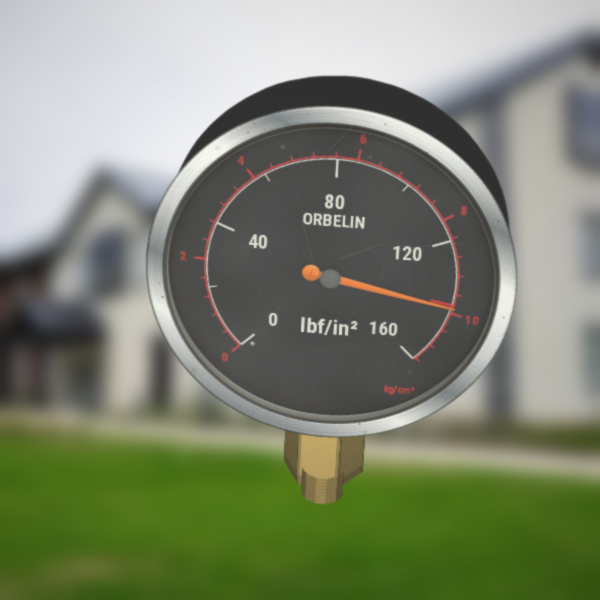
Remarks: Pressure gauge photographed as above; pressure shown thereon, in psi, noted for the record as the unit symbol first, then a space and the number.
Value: psi 140
